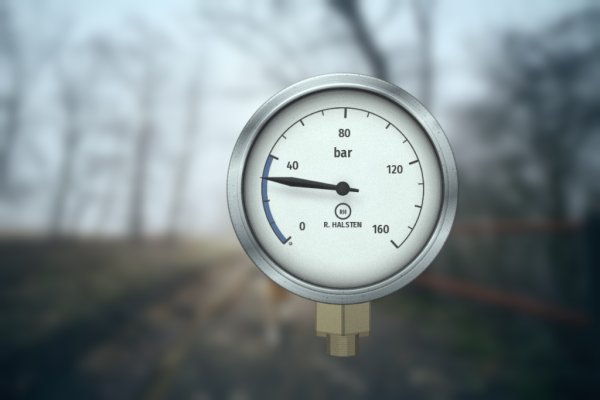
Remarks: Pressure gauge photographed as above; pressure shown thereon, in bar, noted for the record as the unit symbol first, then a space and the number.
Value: bar 30
